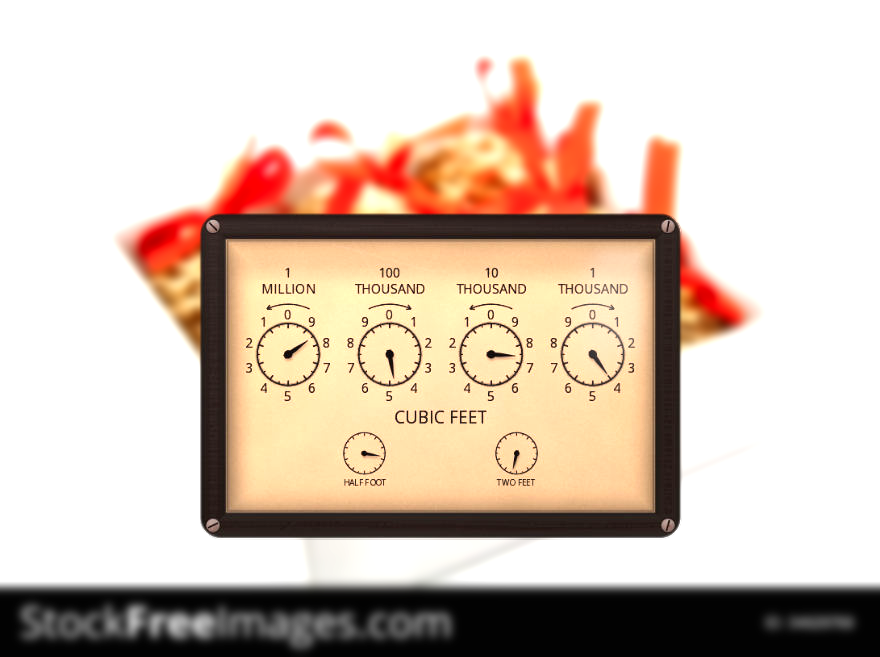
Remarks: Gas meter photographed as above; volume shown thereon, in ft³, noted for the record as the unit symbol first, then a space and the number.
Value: ft³ 847400
